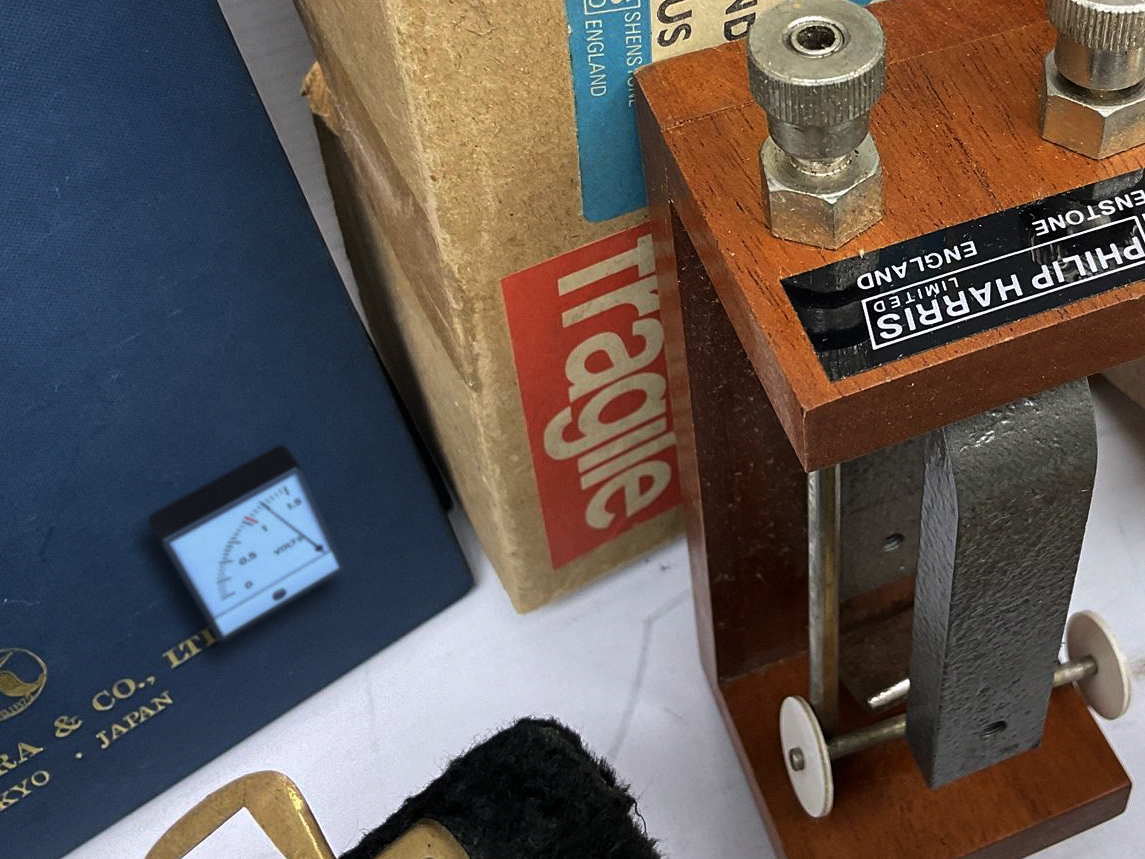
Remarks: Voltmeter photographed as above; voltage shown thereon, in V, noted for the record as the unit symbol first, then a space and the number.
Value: V 1.25
